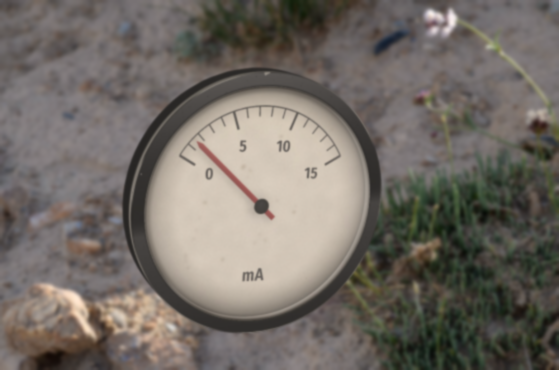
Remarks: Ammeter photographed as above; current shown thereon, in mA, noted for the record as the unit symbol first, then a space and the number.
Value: mA 1.5
